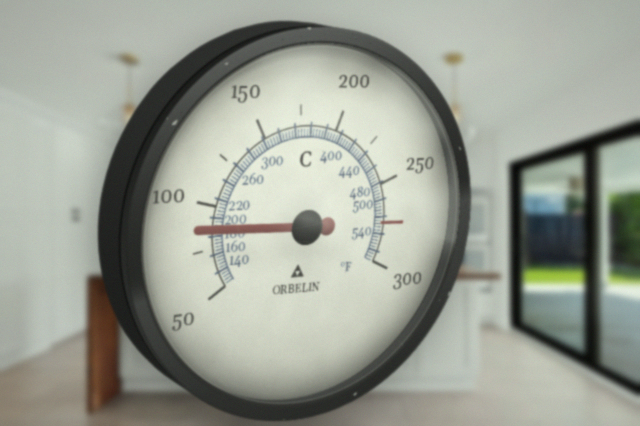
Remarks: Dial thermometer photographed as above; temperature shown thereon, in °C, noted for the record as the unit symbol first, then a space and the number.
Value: °C 87.5
